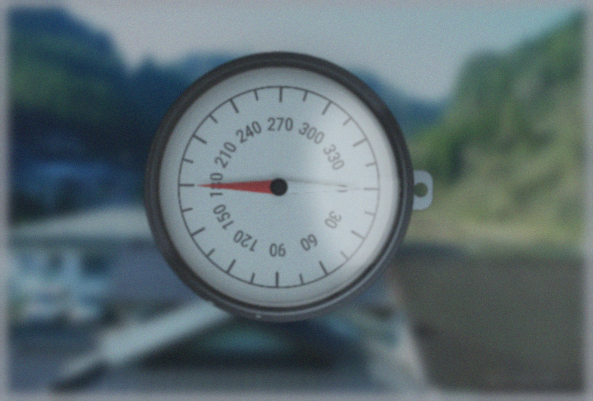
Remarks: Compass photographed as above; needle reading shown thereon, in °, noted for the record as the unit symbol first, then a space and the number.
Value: ° 180
